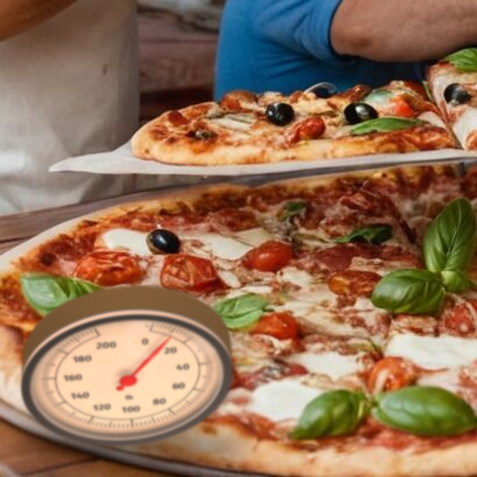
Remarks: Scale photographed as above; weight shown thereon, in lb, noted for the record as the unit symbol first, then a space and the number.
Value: lb 10
